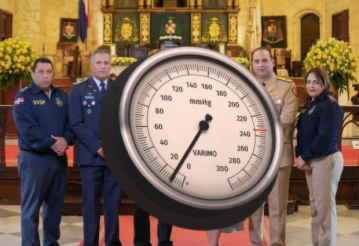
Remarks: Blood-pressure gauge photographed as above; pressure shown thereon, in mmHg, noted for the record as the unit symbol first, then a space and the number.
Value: mmHg 10
